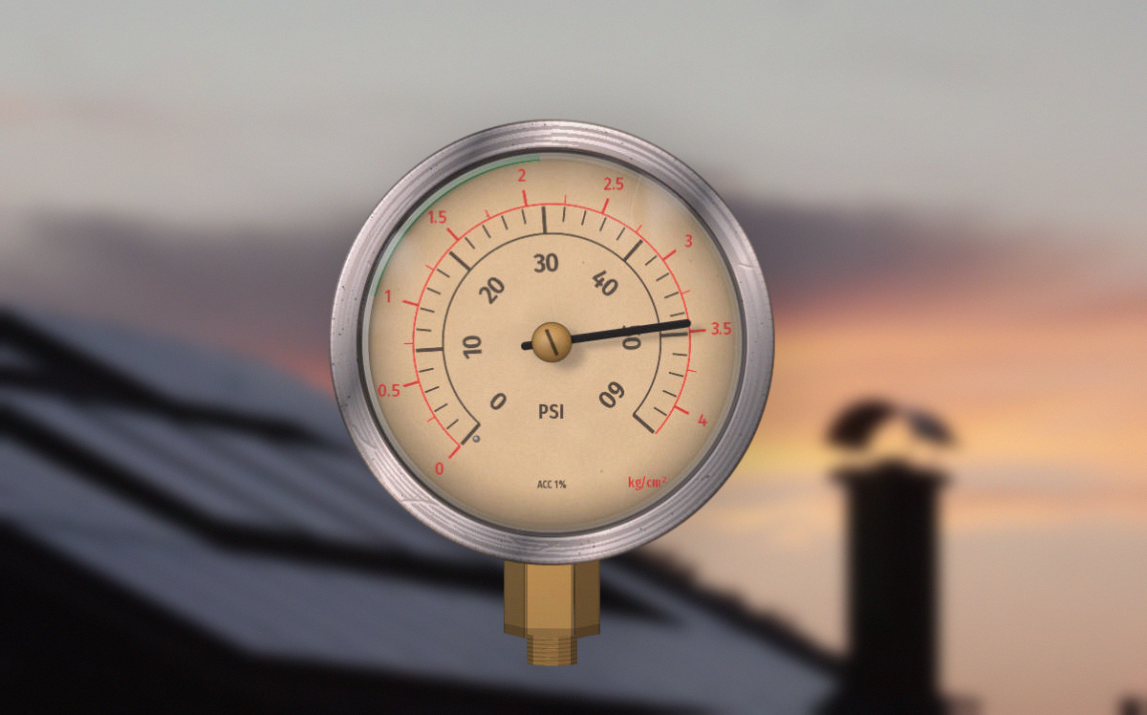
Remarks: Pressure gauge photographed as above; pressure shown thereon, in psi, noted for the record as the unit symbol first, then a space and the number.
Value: psi 49
